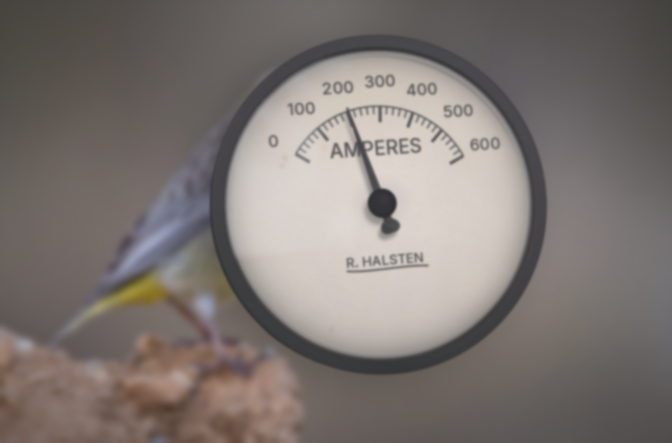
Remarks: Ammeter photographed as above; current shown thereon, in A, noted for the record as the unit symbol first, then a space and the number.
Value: A 200
